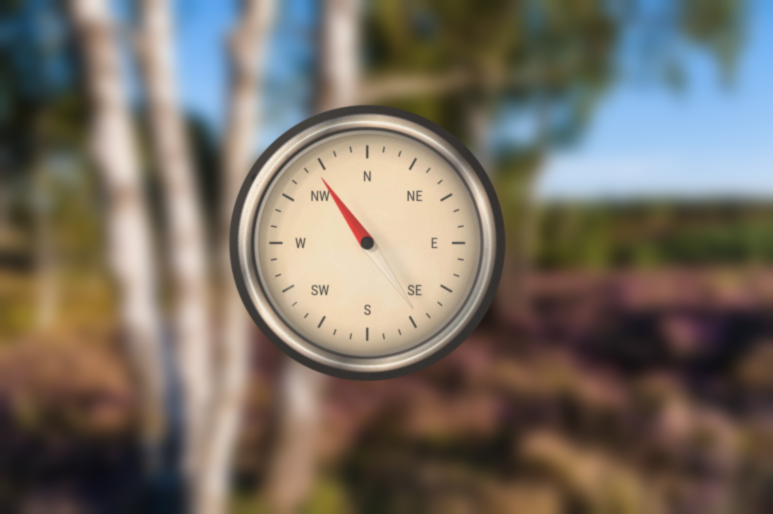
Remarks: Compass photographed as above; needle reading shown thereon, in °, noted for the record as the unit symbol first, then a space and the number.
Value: ° 325
